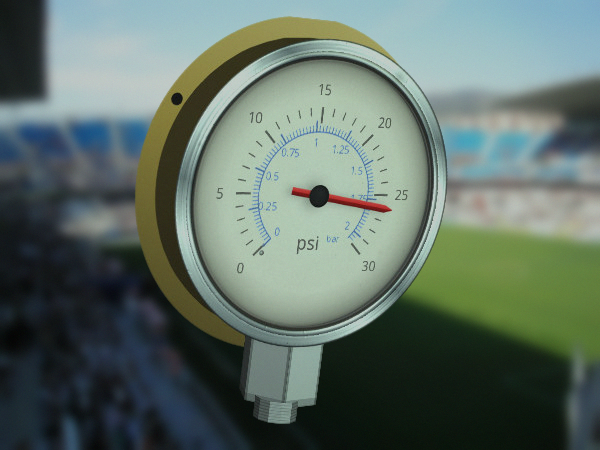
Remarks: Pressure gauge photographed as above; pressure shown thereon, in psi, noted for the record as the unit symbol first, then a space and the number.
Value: psi 26
